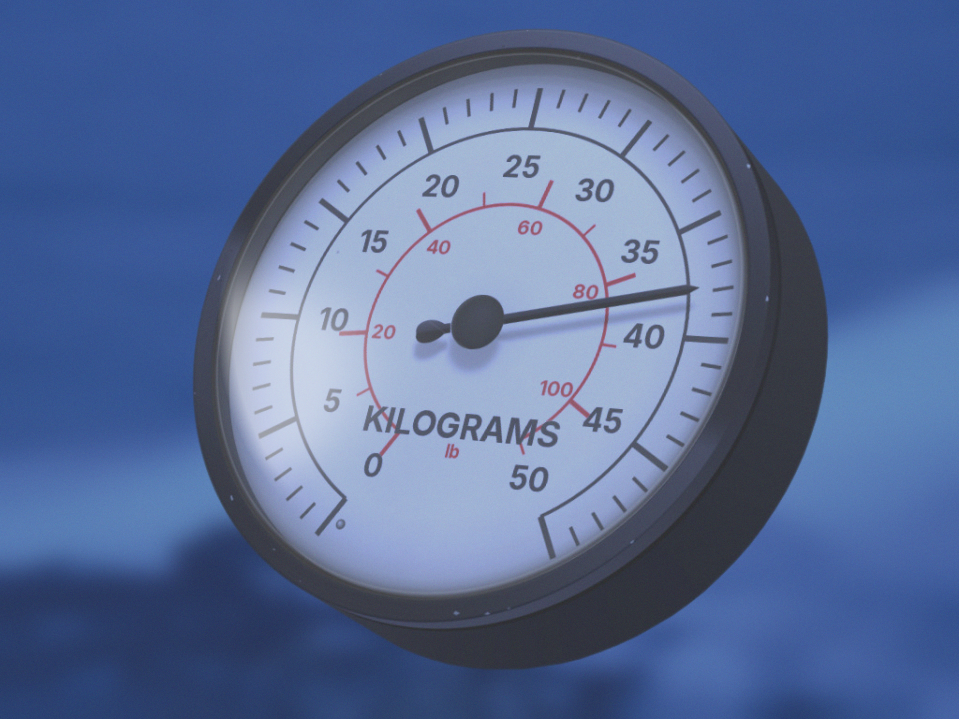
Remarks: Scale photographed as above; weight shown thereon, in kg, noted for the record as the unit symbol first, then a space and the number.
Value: kg 38
